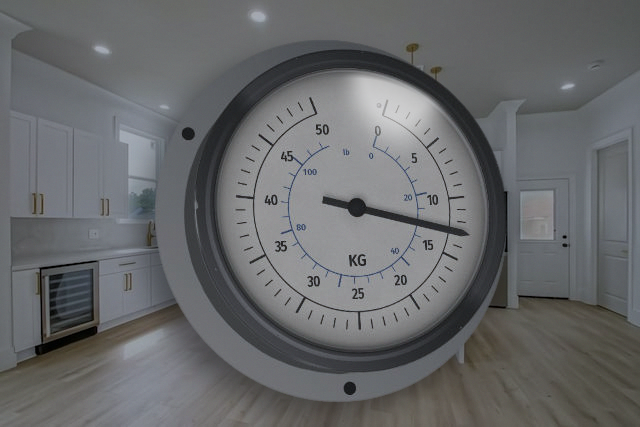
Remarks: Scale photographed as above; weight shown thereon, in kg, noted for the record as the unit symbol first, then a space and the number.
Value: kg 13
